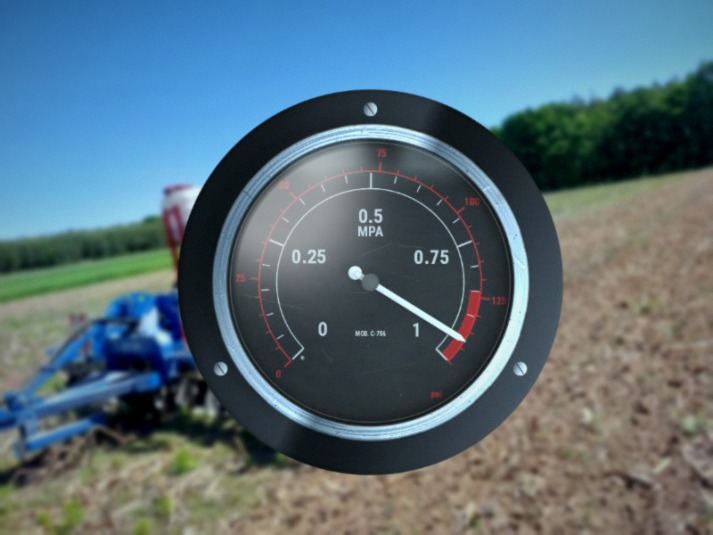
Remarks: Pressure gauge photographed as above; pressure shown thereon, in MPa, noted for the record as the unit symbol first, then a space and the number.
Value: MPa 0.95
